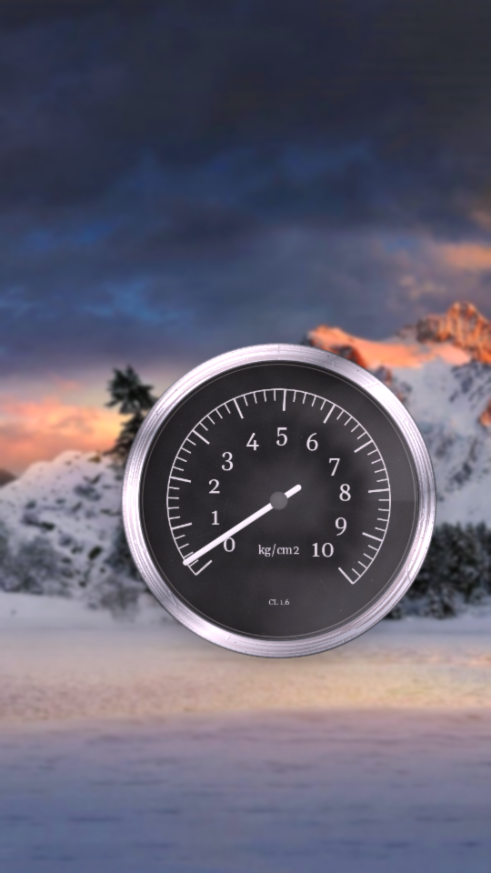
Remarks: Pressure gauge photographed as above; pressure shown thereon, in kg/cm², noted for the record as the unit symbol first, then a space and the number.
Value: kg/cm² 0.3
